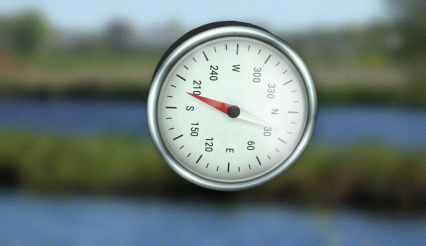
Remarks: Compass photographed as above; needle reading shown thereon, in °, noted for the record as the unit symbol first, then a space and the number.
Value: ° 200
